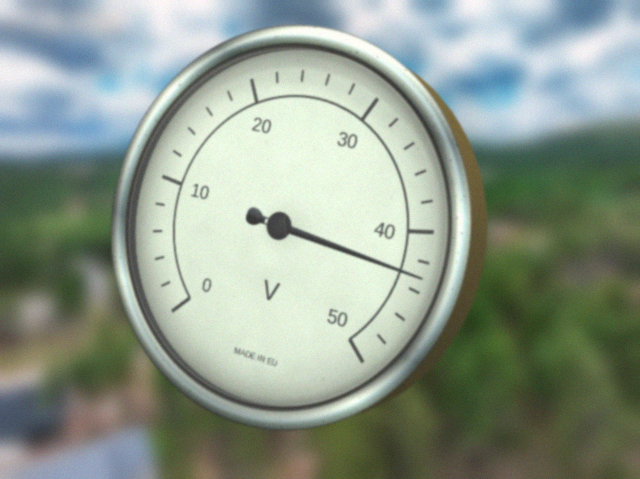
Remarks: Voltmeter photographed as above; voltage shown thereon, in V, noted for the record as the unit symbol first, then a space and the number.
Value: V 43
